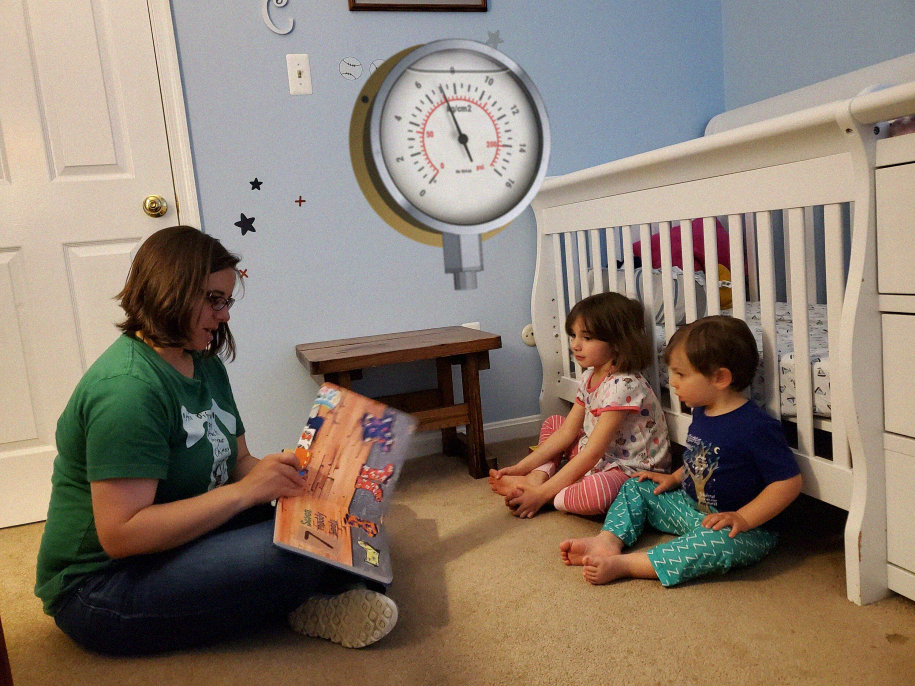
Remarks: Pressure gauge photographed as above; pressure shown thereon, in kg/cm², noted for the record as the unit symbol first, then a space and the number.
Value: kg/cm² 7
